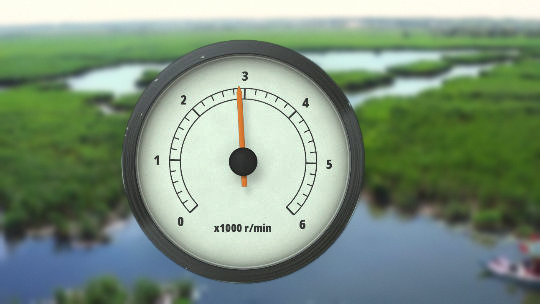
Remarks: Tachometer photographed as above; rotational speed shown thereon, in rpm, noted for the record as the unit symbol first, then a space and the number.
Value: rpm 2900
